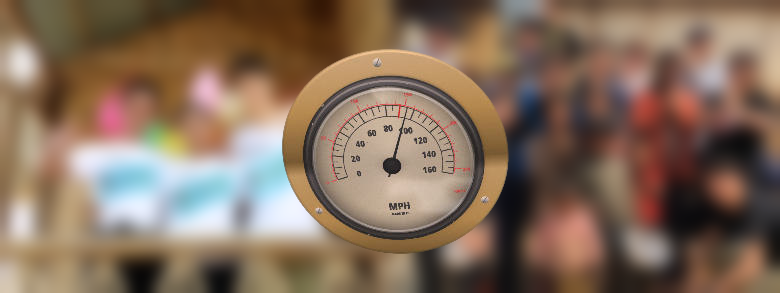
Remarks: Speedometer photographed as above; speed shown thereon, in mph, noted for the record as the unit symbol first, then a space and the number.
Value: mph 95
